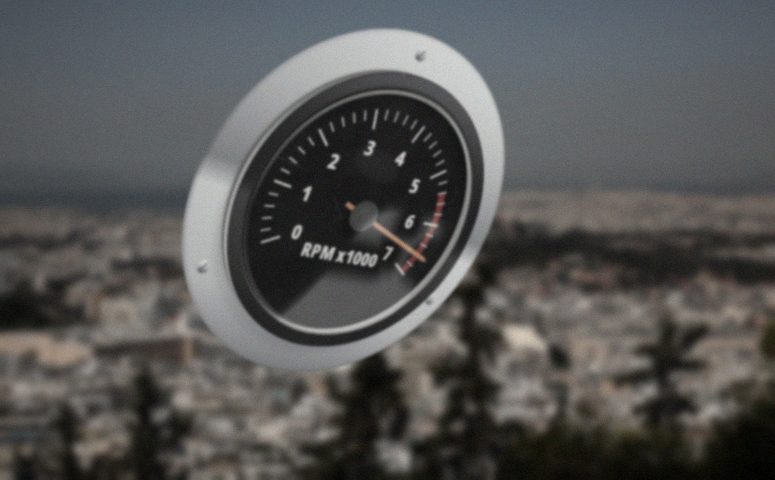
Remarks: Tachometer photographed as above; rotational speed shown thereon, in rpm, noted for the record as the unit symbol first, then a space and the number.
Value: rpm 6600
